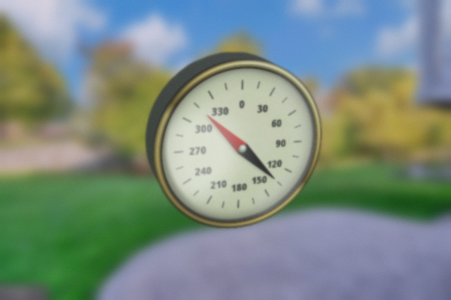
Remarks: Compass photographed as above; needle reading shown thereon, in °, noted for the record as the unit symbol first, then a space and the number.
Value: ° 315
